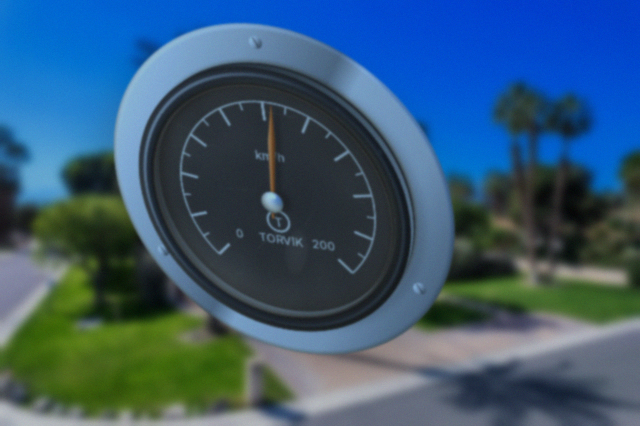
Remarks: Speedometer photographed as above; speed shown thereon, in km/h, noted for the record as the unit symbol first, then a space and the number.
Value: km/h 105
